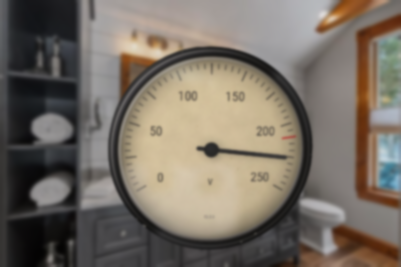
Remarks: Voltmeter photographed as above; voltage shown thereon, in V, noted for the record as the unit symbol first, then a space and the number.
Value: V 225
